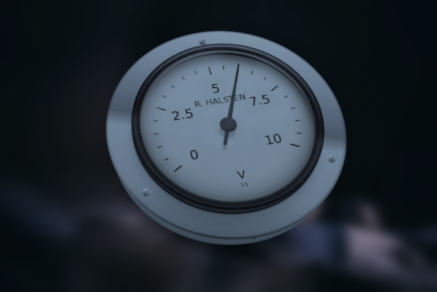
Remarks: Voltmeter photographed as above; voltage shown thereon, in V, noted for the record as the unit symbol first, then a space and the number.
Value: V 6
